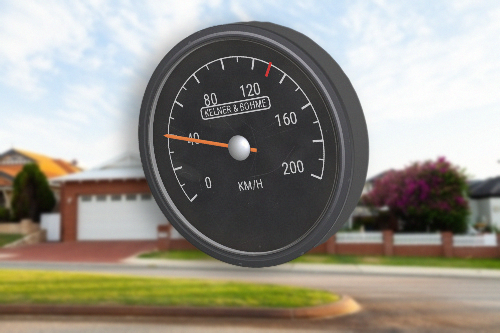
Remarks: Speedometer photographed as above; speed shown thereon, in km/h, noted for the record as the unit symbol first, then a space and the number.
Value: km/h 40
